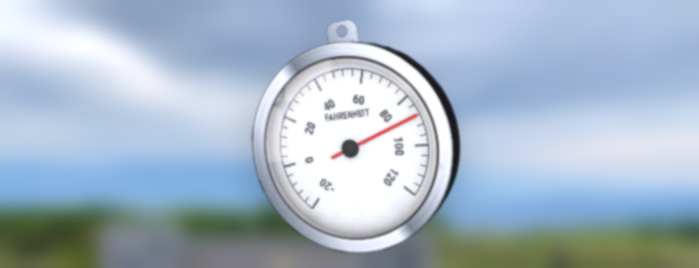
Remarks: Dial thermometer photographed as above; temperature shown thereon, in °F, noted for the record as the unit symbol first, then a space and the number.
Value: °F 88
